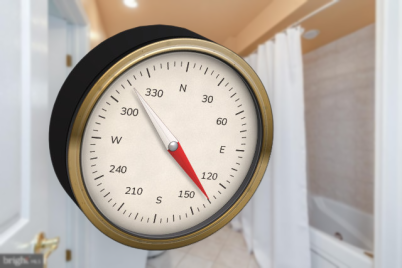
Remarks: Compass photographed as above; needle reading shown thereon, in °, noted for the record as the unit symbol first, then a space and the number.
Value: ° 135
